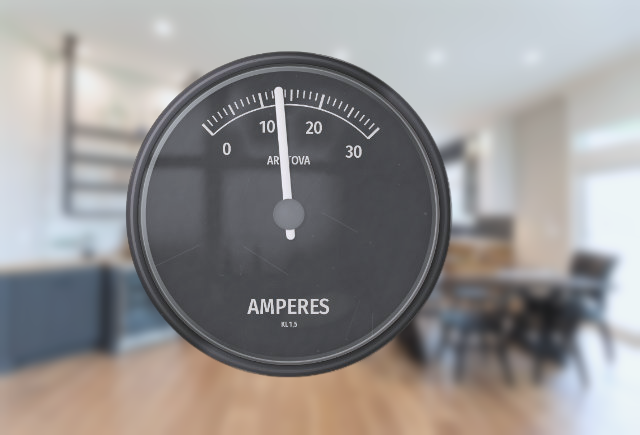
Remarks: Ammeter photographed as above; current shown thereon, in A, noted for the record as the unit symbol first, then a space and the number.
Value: A 13
